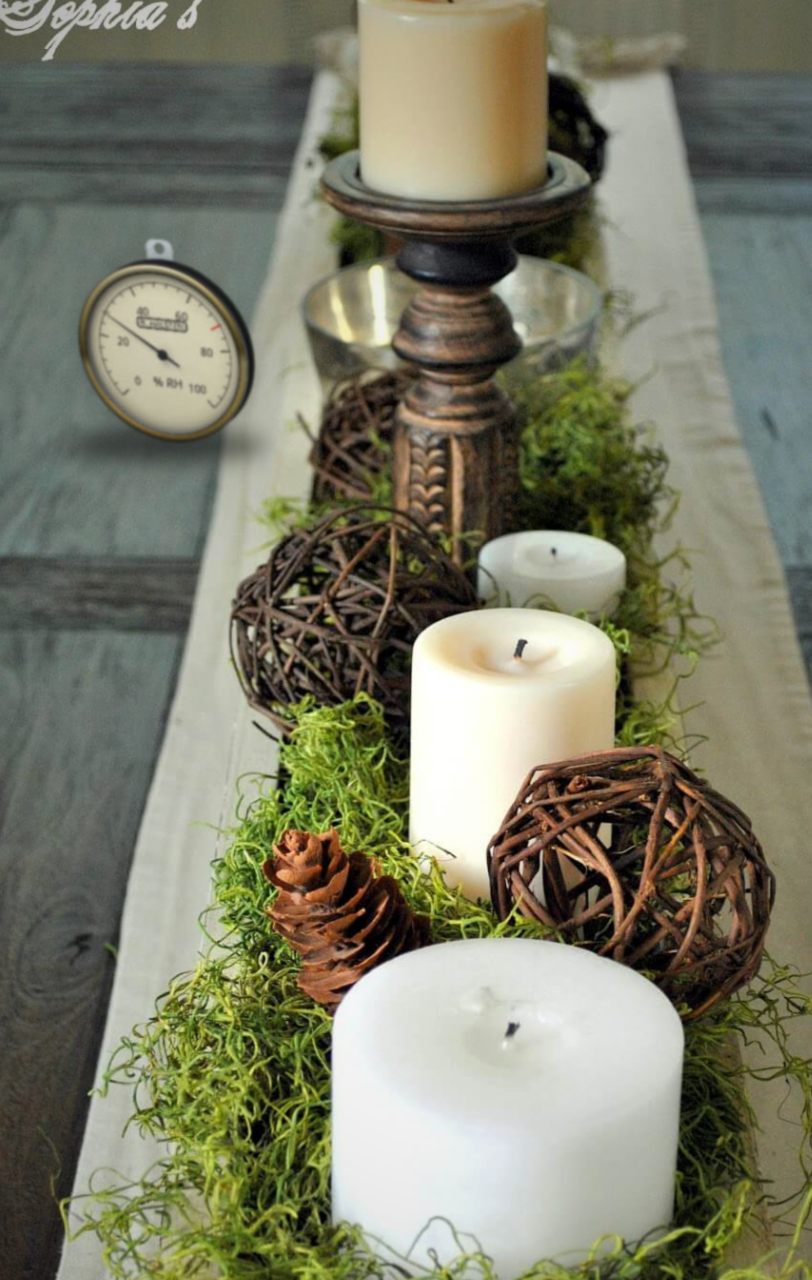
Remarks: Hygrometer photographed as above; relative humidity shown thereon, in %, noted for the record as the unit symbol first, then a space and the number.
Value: % 28
